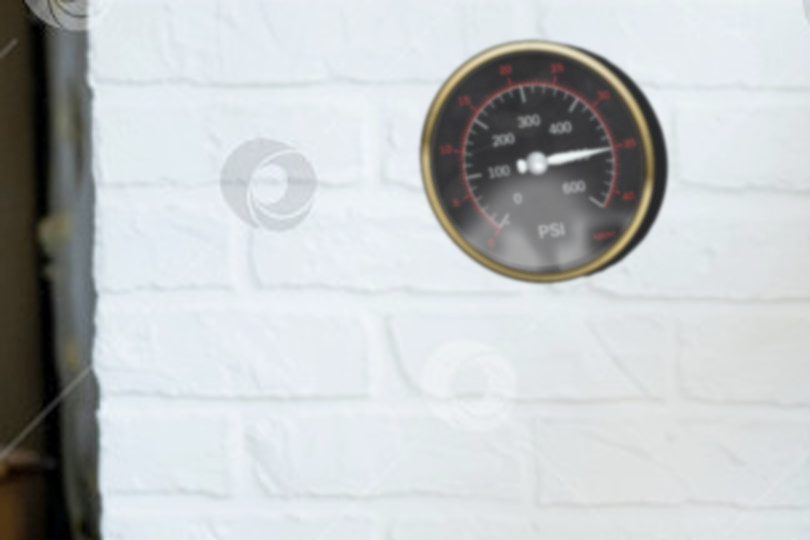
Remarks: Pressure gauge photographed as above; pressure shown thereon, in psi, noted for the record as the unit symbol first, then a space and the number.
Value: psi 500
